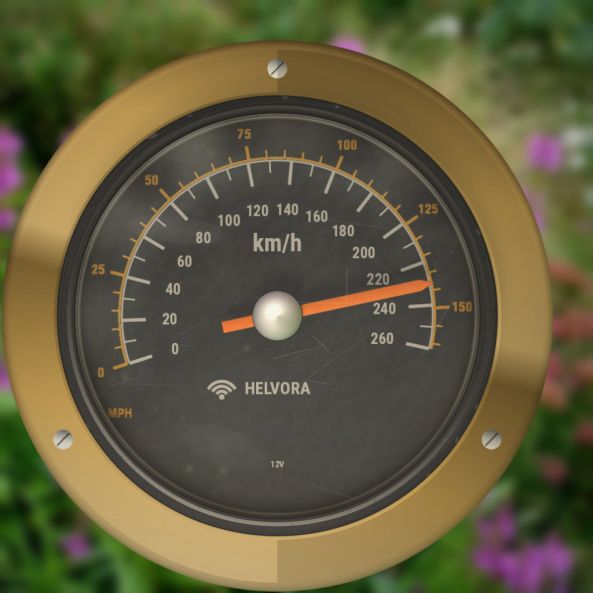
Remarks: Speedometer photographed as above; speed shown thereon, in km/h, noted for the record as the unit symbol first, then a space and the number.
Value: km/h 230
